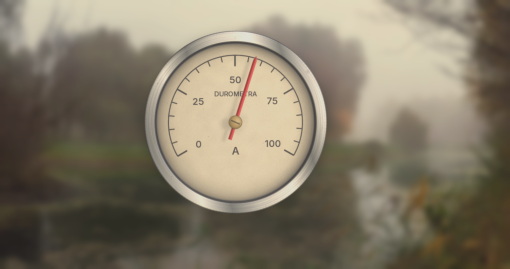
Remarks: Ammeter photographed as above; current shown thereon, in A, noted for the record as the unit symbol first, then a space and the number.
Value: A 57.5
